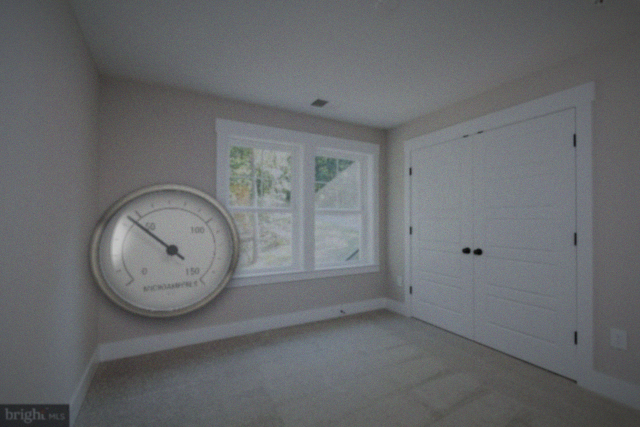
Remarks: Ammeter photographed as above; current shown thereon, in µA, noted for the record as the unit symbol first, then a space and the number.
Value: µA 45
